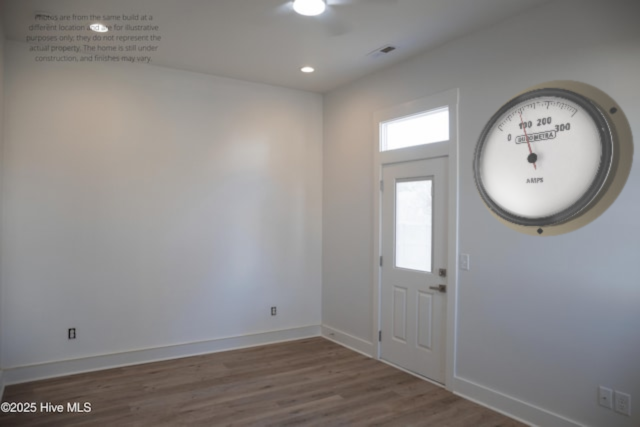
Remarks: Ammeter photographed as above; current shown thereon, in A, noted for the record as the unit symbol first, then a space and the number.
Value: A 100
